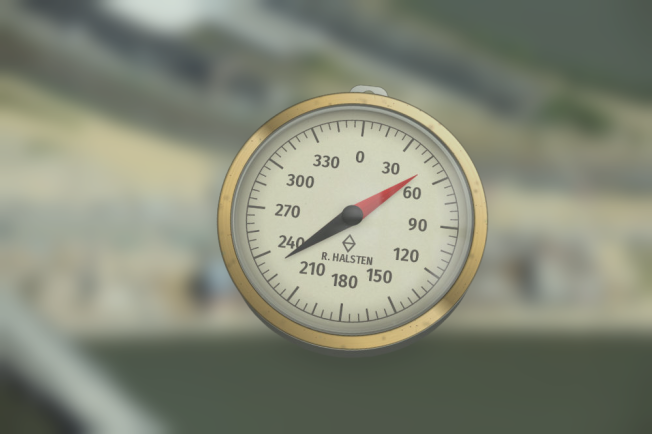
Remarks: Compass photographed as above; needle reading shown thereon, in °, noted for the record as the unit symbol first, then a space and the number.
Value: ° 50
